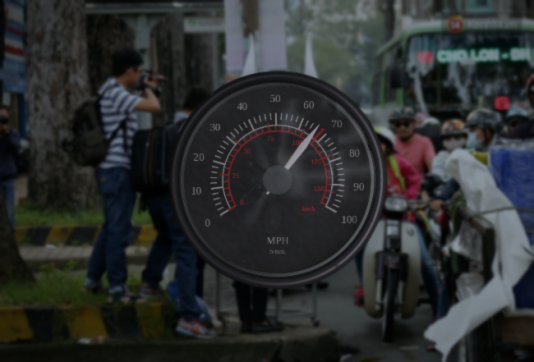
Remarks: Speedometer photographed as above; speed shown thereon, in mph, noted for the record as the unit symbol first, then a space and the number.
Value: mph 66
